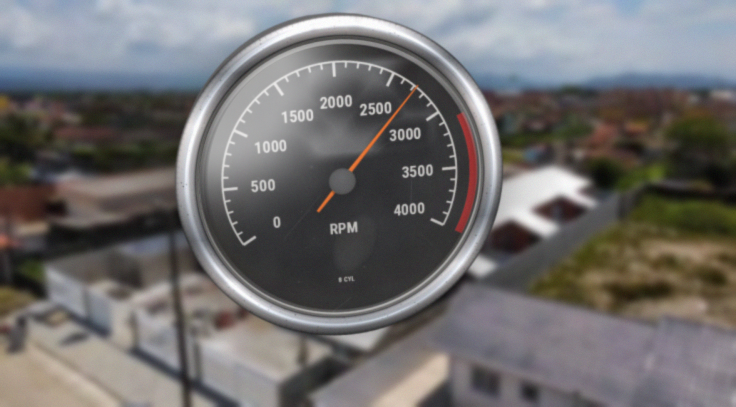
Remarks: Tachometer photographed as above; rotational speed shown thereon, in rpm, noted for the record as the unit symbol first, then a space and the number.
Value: rpm 2700
